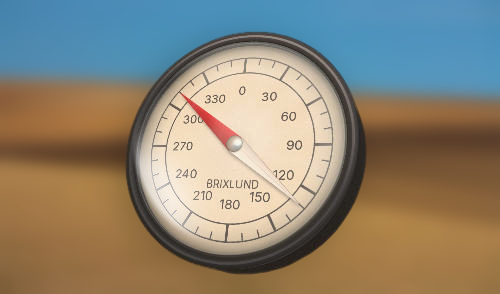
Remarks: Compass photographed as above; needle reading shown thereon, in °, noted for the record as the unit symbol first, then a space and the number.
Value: ° 310
